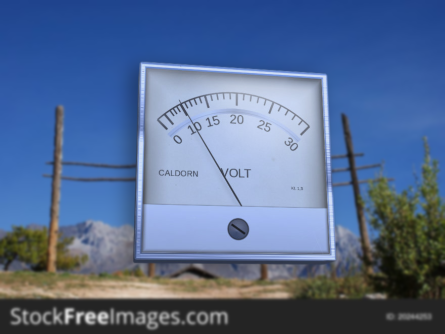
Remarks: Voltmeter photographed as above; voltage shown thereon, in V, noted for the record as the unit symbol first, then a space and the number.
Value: V 10
